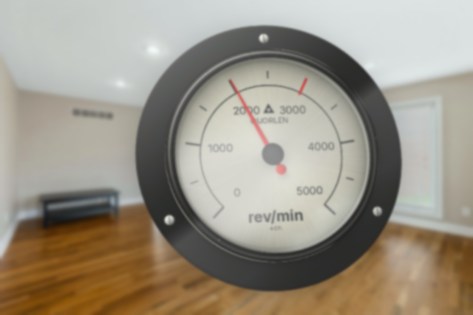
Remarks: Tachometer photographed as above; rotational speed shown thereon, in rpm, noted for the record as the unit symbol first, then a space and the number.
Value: rpm 2000
